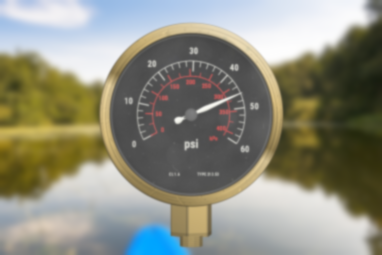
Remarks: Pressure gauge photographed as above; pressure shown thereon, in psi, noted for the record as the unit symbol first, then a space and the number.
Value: psi 46
